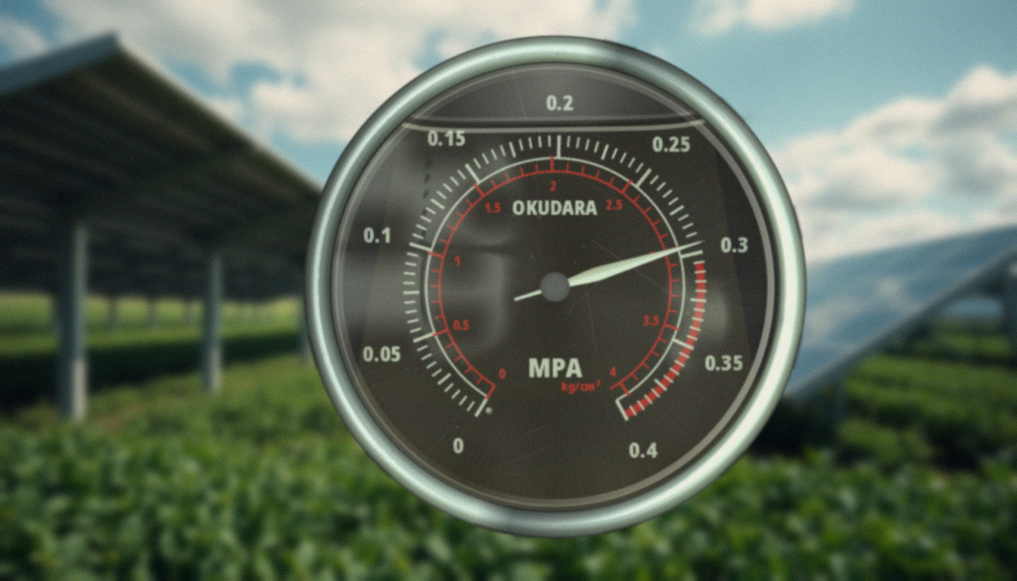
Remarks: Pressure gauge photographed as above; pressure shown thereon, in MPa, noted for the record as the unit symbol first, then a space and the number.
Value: MPa 0.295
